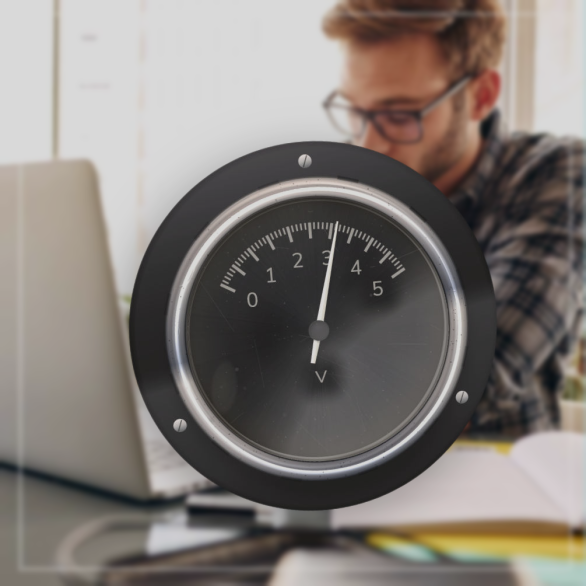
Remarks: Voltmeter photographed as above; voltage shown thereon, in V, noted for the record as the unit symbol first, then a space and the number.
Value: V 3.1
